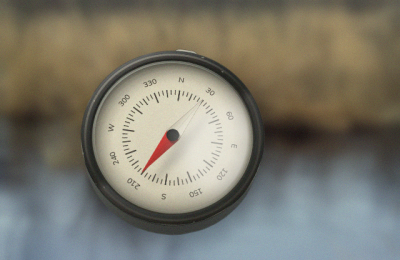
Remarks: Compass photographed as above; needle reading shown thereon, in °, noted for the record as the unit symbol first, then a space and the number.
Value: ° 210
